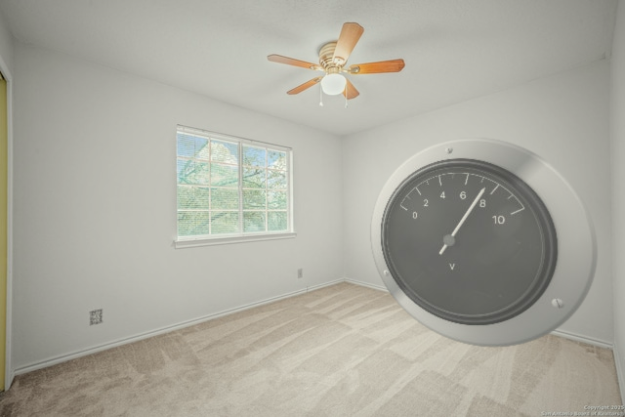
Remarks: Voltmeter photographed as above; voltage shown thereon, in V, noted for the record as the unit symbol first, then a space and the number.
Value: V 7.5
